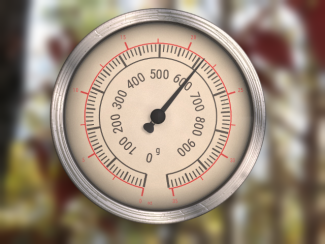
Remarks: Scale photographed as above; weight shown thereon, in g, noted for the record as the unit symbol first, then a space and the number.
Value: g 610
